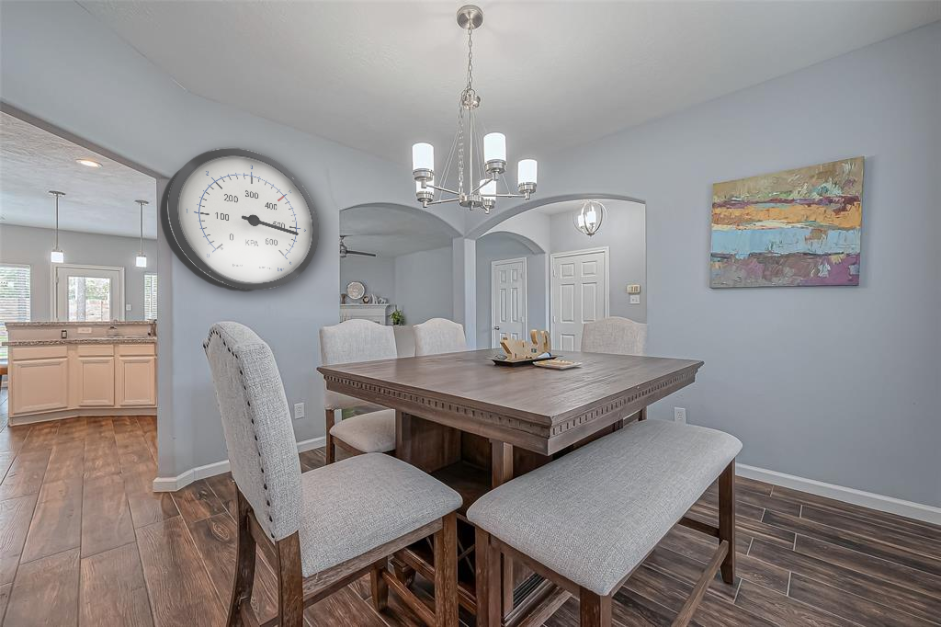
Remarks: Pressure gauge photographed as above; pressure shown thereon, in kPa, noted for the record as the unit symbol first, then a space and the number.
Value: kPa 520
